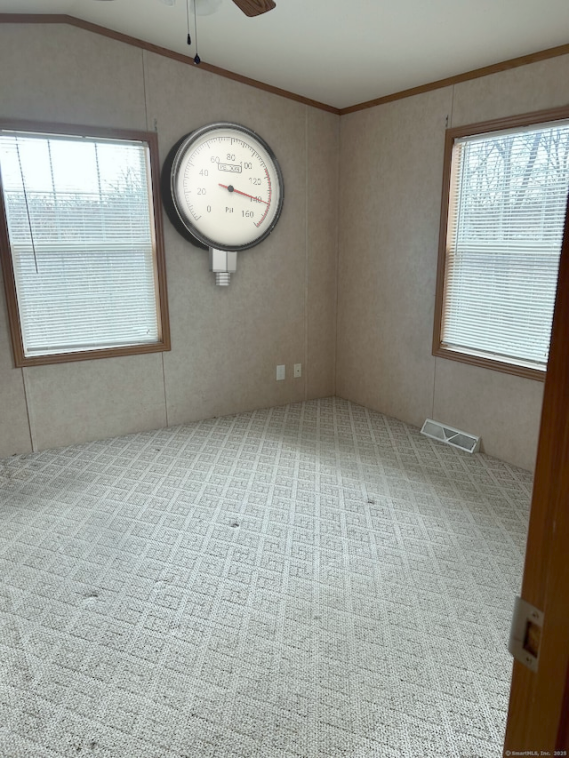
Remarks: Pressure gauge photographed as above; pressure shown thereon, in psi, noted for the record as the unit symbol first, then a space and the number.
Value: psi 140
